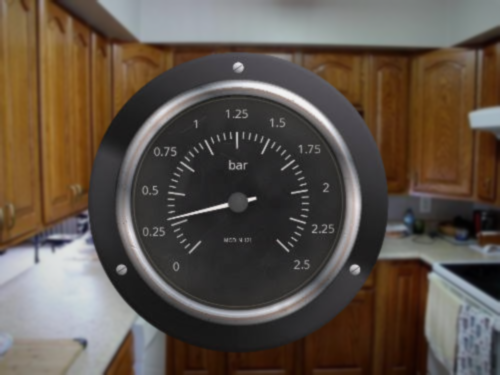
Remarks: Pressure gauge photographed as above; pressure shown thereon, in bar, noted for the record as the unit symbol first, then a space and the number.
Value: bar 0.3
